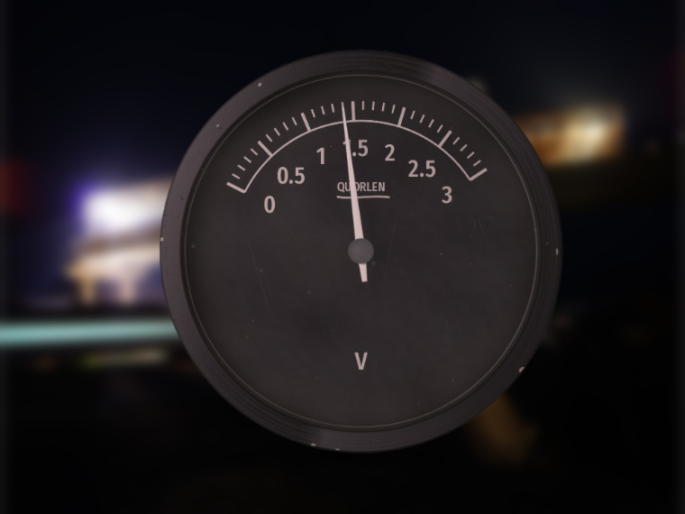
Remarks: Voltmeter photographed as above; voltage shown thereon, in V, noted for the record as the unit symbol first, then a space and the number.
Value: V 1.4
